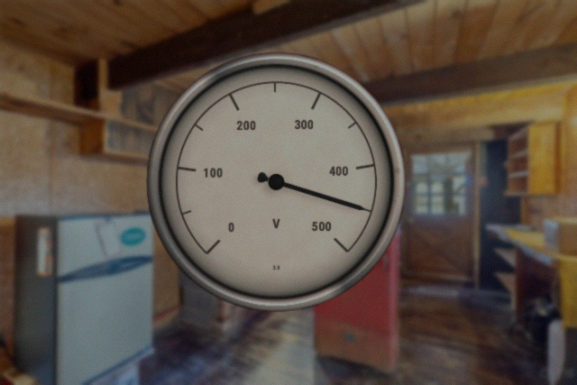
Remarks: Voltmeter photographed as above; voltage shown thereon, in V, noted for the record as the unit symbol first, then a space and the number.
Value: V 450
